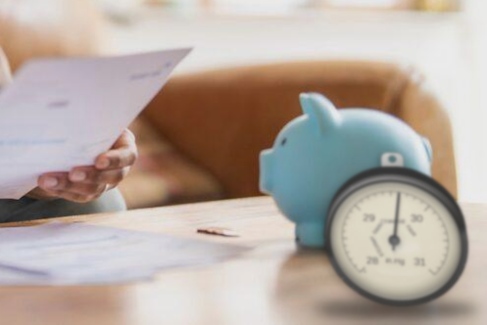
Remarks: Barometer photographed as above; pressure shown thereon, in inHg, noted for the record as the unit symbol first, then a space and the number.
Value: inHg 29.6
